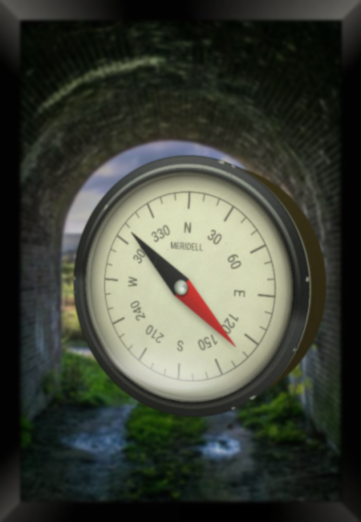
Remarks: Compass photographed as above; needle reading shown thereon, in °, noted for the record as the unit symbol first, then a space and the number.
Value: ° 130
